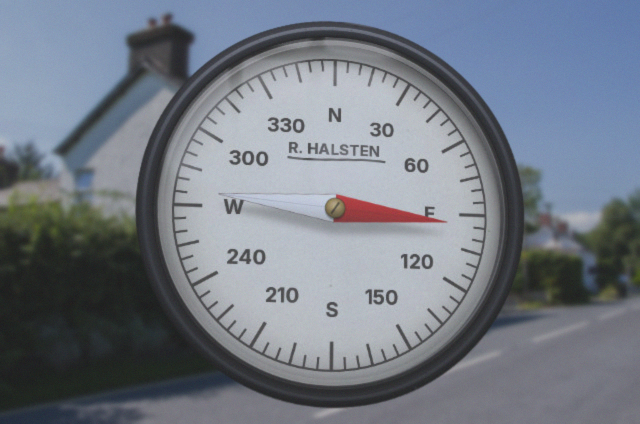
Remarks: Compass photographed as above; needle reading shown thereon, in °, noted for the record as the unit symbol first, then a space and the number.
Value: ° 95
